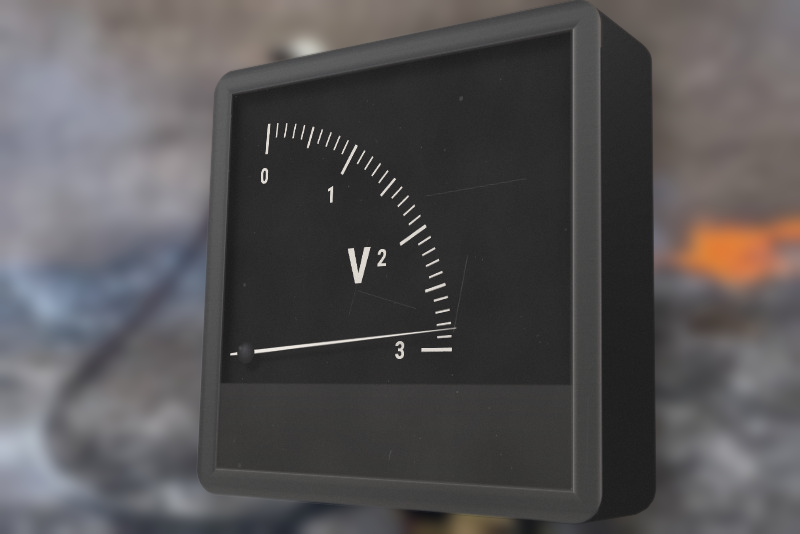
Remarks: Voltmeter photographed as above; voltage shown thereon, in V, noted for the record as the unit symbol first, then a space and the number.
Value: V 2.85
